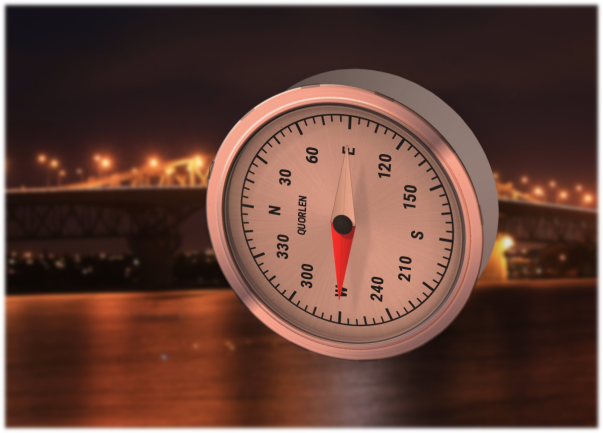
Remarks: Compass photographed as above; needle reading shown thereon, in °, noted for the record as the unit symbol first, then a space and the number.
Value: ° 270
